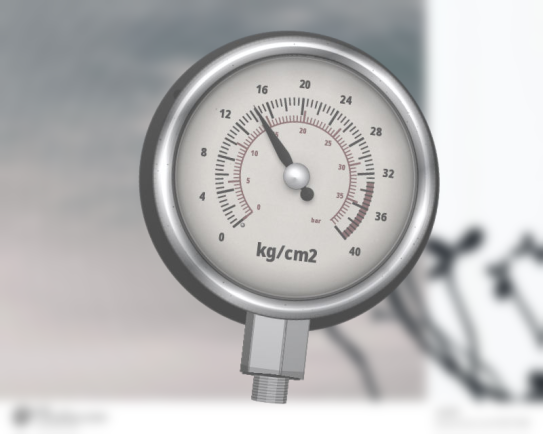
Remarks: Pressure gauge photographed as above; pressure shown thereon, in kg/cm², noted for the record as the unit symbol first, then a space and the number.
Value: kg/cm² 14.5
